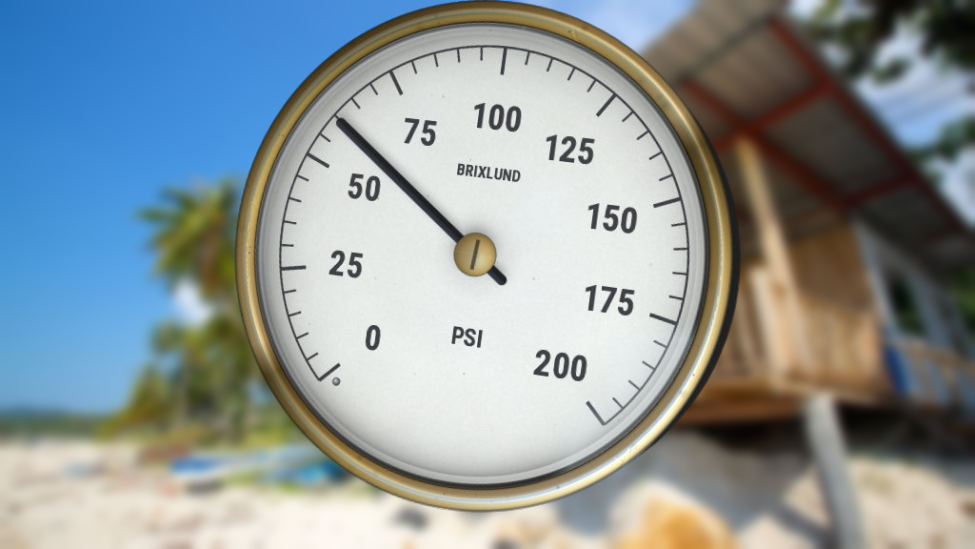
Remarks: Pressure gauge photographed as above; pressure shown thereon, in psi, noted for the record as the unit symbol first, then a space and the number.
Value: psi 60
